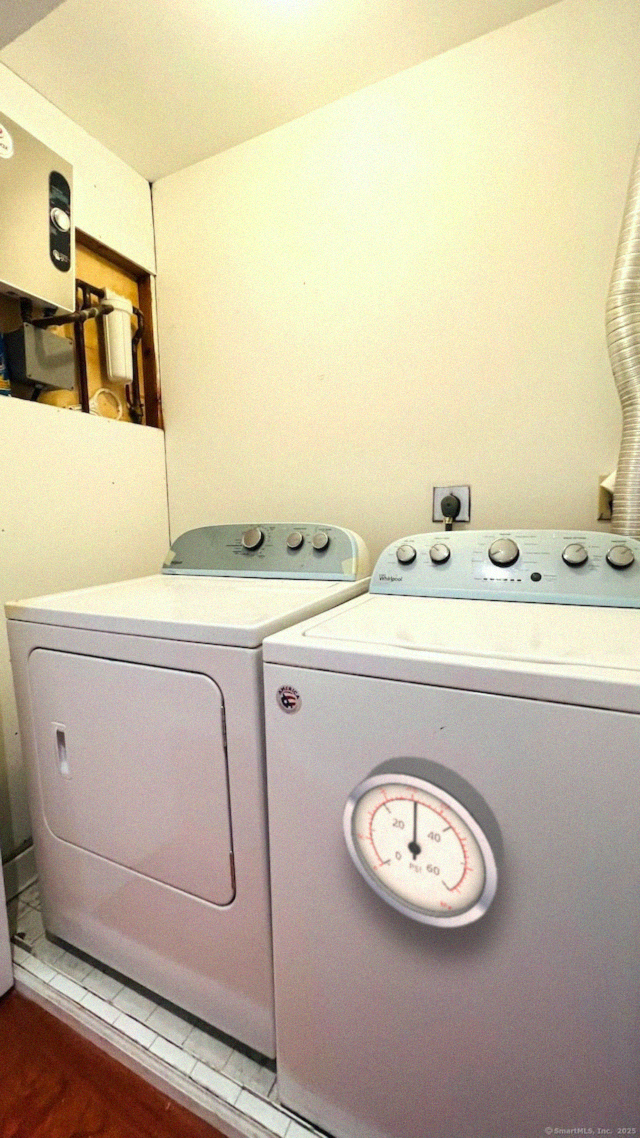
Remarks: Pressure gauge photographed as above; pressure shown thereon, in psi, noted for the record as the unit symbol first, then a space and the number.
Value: psi 30
